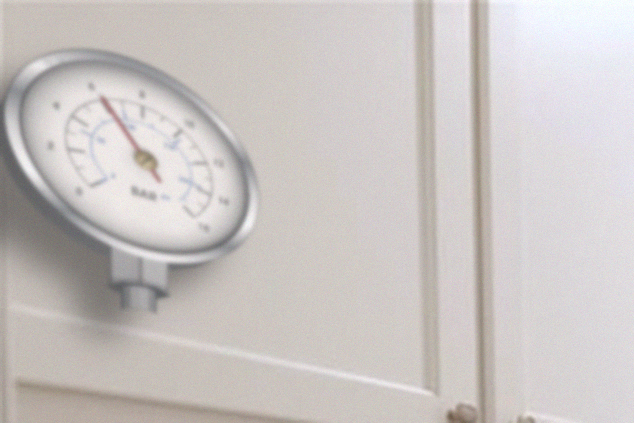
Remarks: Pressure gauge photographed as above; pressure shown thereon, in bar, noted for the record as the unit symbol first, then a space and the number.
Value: bar 6
